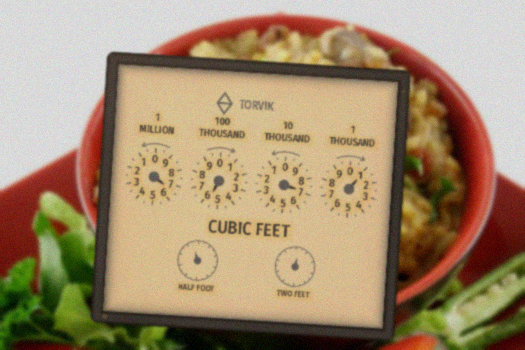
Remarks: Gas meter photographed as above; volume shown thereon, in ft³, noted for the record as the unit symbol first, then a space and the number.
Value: ft³ 657100
